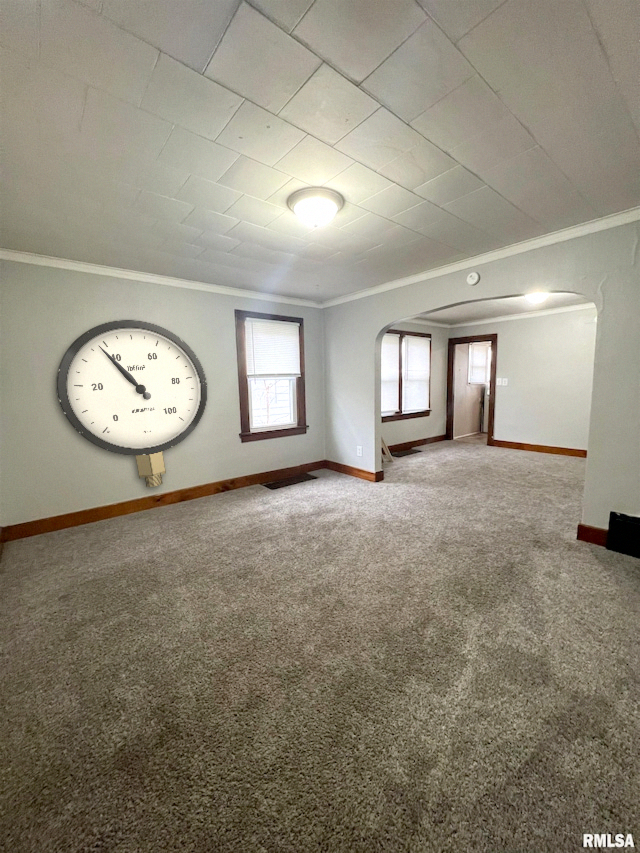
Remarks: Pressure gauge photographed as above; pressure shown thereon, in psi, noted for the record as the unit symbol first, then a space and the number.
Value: psi 37.5
